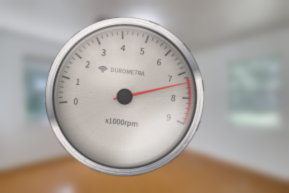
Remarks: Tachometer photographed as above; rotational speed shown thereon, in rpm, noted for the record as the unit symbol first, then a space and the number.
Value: rpm 7400
